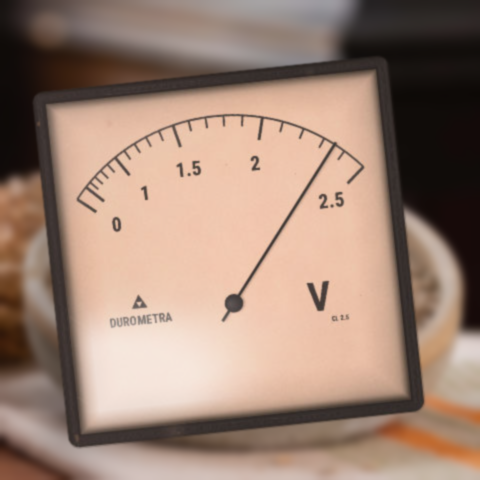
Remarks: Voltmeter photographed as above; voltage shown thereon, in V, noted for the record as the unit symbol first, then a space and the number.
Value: V 2.35
